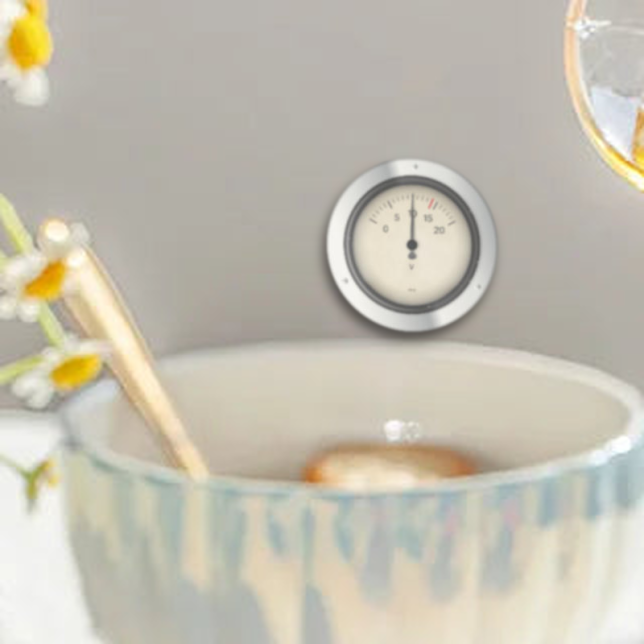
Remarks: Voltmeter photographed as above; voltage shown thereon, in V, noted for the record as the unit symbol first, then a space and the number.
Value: V 10
